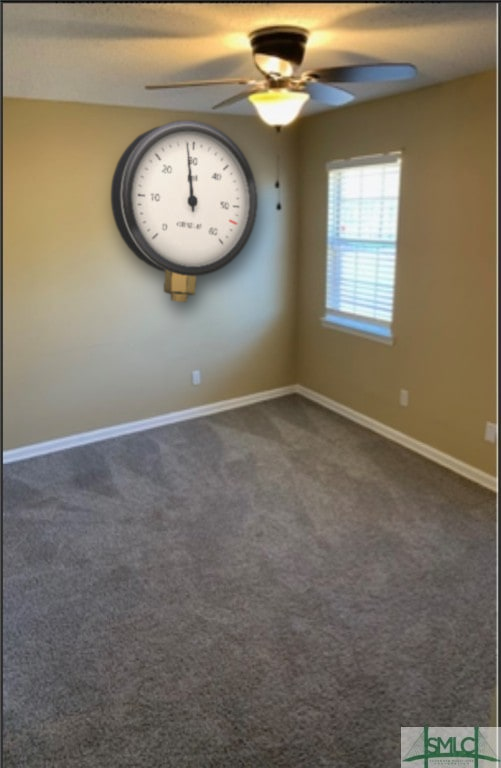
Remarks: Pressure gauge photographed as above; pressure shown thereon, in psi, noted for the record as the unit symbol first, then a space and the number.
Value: psi 28
